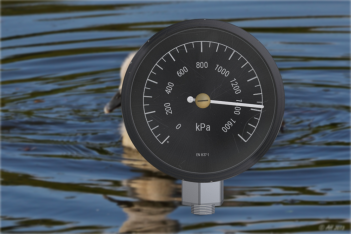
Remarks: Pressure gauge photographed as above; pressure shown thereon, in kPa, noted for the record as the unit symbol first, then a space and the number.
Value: kPa 1375
